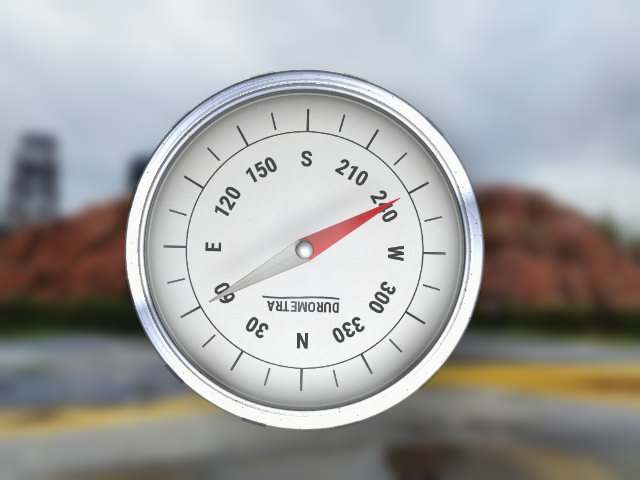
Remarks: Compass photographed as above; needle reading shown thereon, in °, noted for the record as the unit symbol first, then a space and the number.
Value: ° 240
